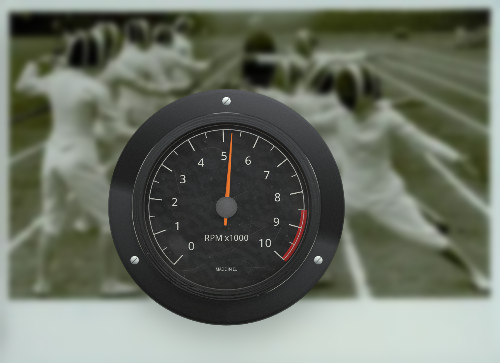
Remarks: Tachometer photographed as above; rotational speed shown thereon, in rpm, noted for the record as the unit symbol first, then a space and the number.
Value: rpm 5250
